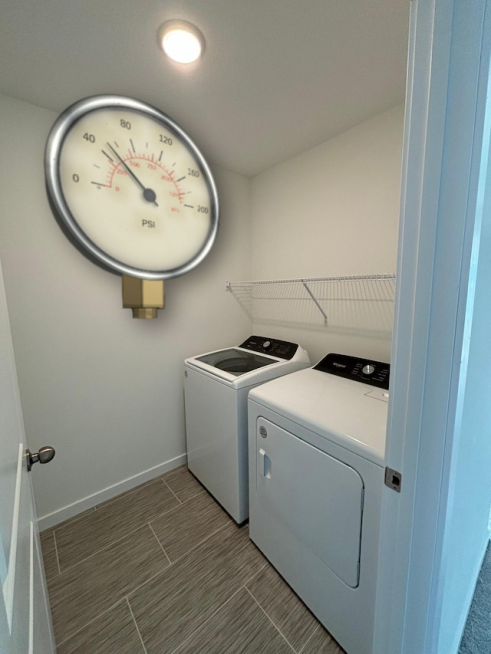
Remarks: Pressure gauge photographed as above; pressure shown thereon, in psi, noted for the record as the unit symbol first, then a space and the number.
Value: psi 50
